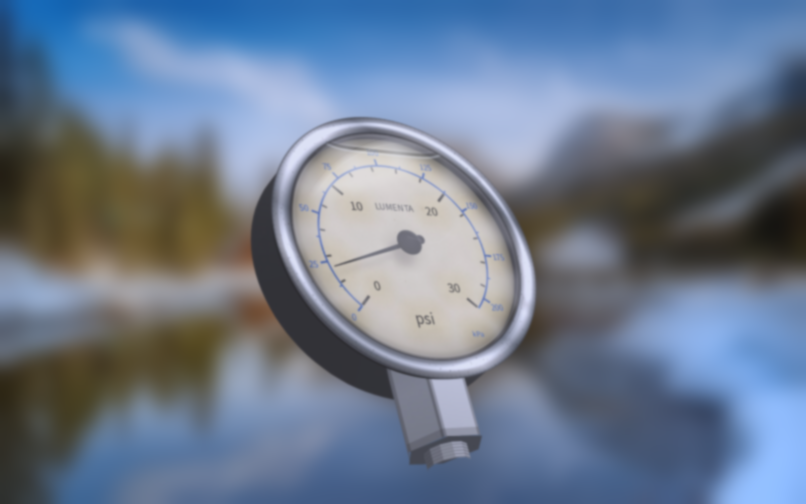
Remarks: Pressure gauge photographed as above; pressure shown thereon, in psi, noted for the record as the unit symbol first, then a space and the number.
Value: psi 3
